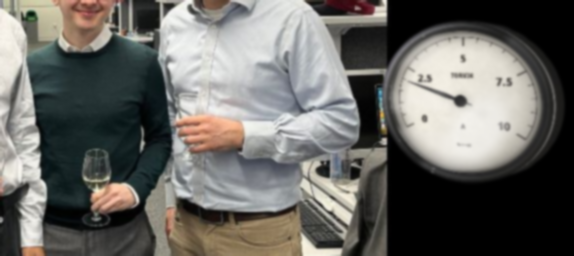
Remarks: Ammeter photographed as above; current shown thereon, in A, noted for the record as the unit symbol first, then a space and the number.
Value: A 2
